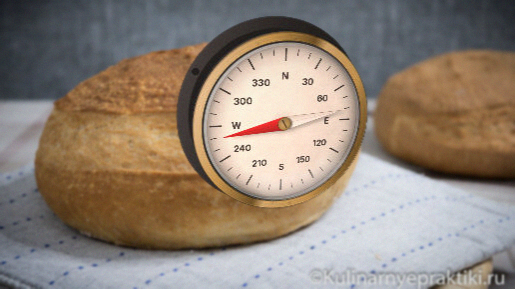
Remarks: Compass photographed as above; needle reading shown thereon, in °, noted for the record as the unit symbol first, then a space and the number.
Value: ° 260
